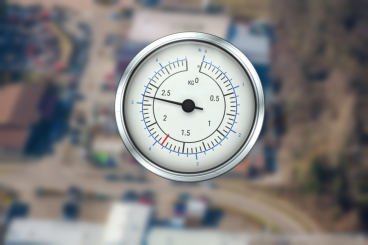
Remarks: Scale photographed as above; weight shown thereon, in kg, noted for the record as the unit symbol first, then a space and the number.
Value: kg 2.35
